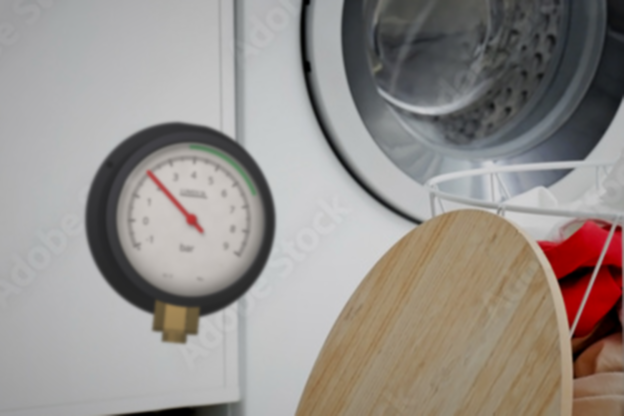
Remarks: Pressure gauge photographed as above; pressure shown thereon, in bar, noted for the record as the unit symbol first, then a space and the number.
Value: bar 2
